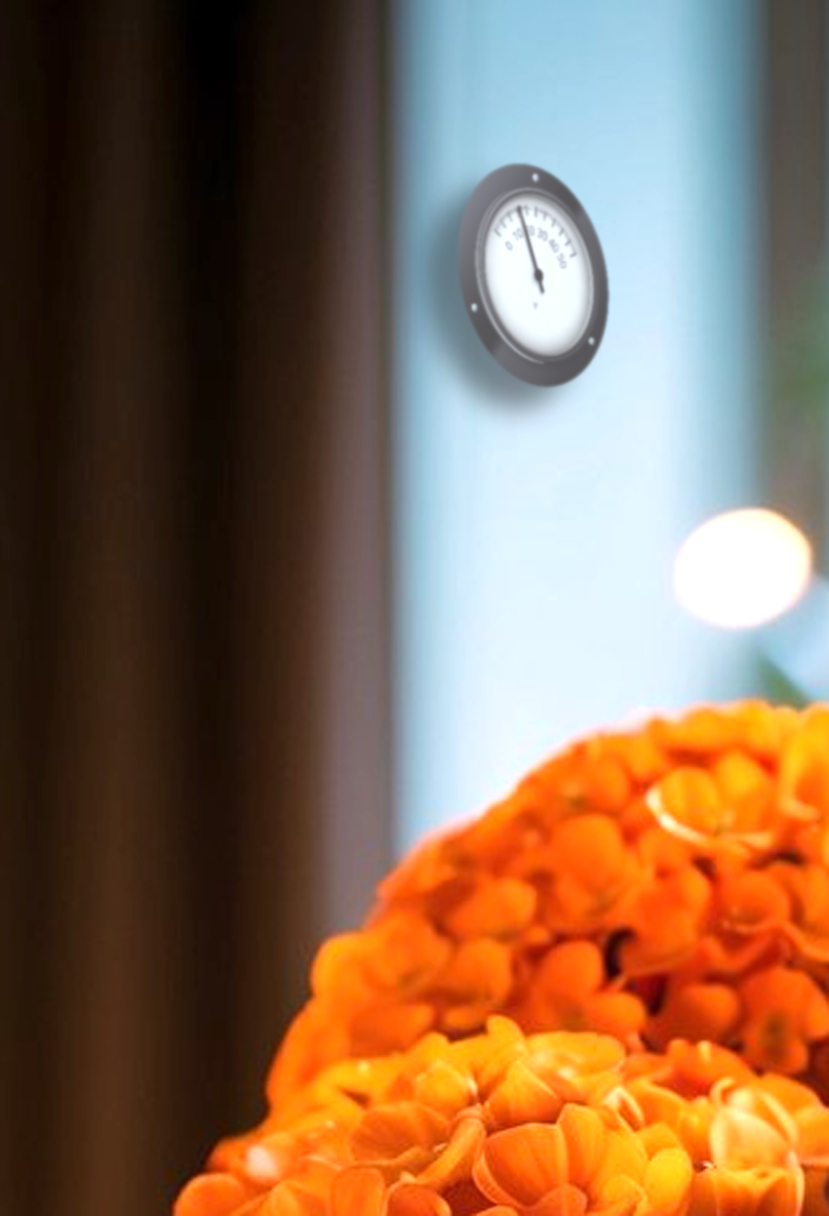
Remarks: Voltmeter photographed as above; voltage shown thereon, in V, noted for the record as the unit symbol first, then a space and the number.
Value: V 15
